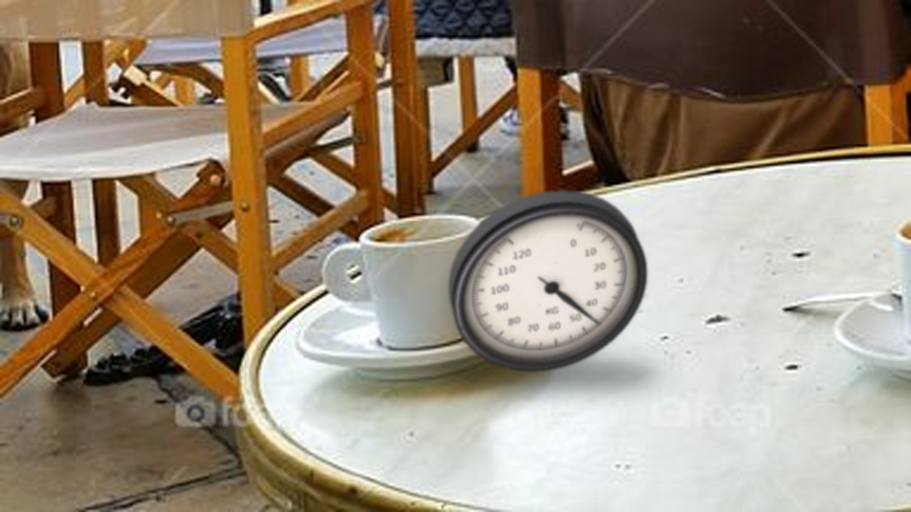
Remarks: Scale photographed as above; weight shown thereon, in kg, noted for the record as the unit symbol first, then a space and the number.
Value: kg 45
